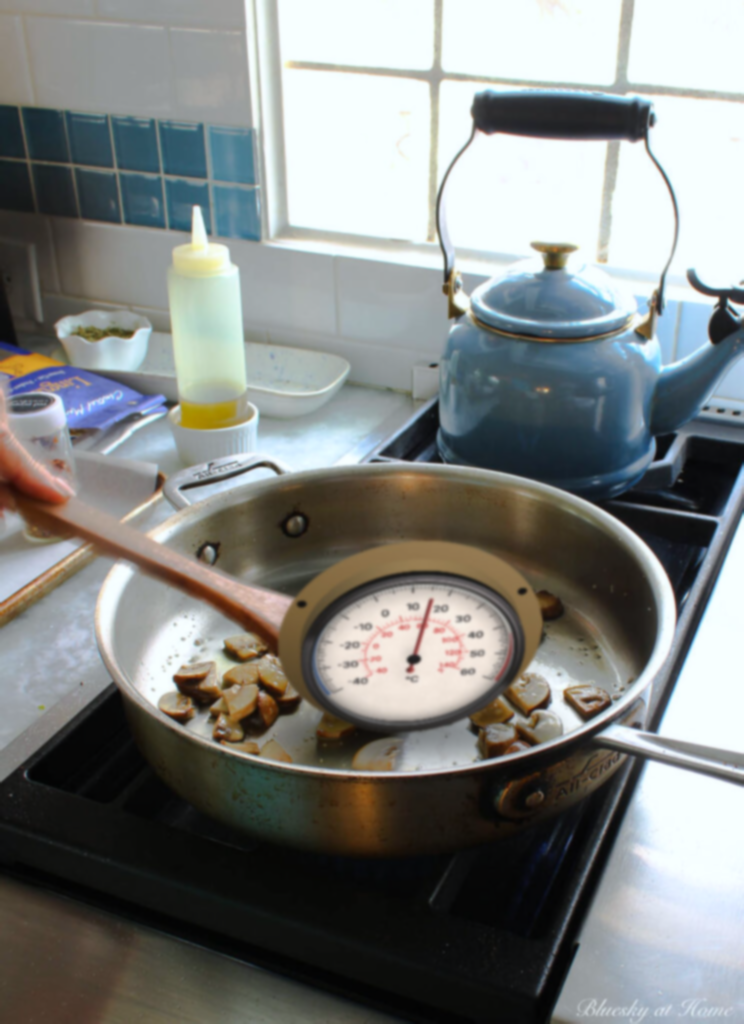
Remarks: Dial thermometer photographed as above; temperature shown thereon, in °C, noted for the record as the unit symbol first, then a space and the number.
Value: °C 15
